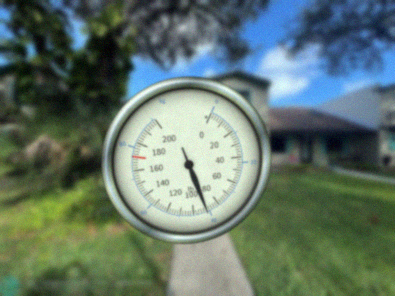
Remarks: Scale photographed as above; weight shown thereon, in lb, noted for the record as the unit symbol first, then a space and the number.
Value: lb 90
